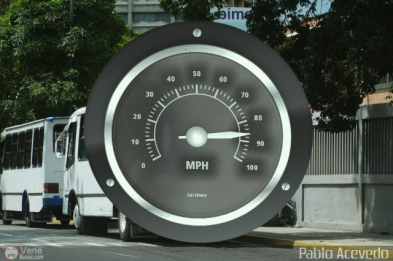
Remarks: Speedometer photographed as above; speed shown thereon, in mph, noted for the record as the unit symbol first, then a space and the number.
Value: mph 86
